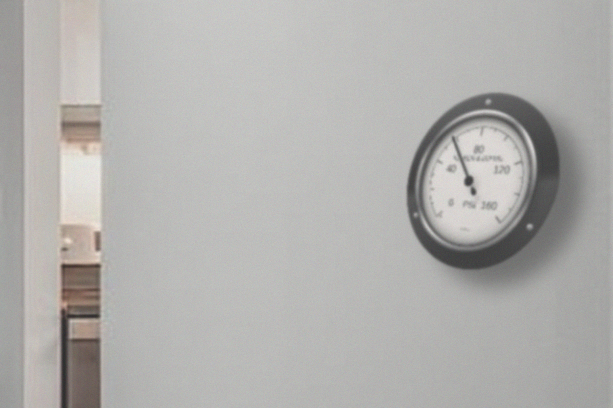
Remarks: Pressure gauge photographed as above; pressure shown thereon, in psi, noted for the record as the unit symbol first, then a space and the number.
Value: psi 60
